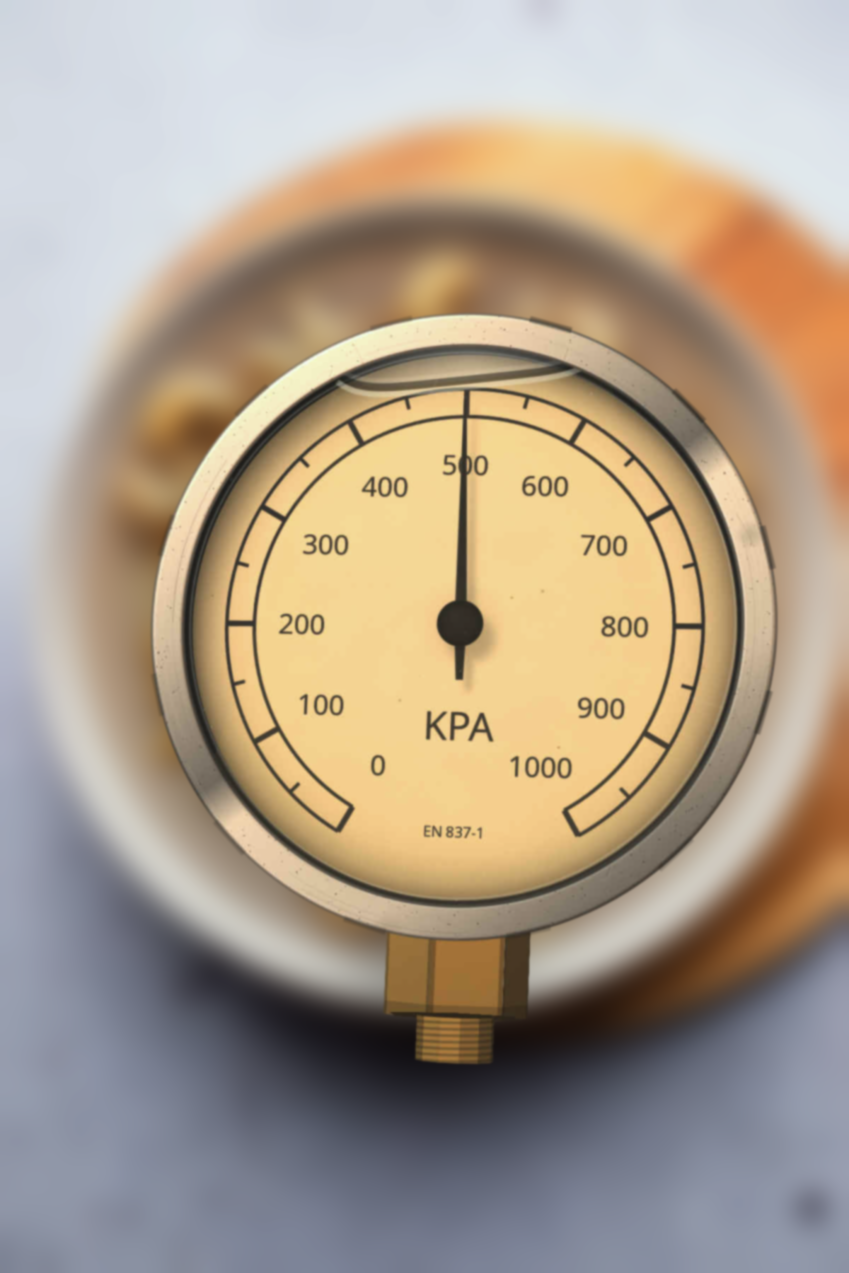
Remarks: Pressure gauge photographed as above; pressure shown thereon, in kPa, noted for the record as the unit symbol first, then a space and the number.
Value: kPa 500
